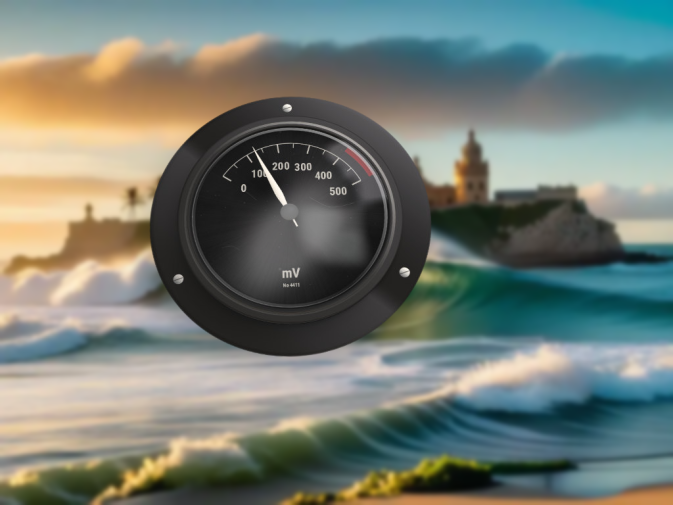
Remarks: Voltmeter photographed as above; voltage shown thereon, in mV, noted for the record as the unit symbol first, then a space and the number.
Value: mV 125
